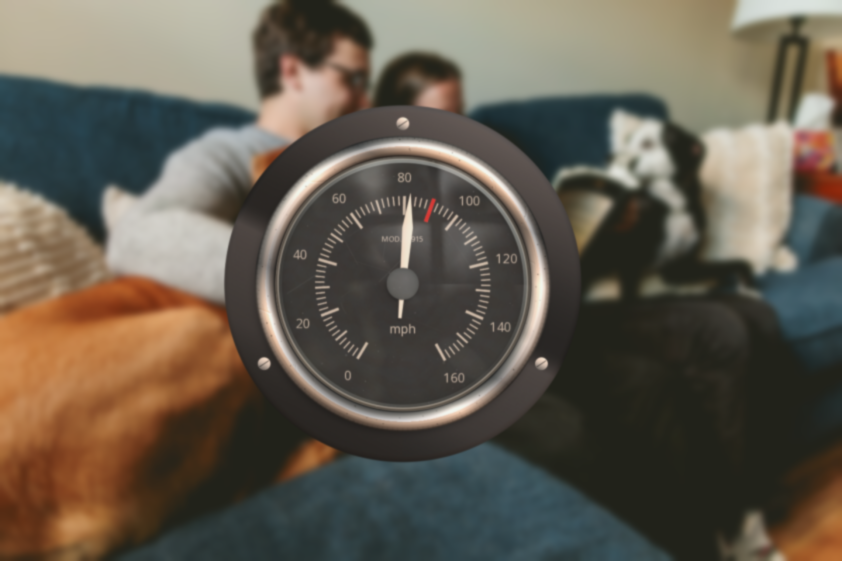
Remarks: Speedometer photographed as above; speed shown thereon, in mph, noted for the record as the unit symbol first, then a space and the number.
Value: mph 82
